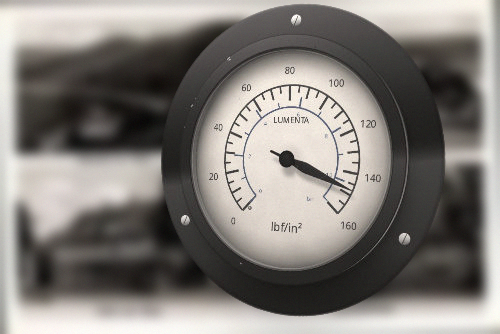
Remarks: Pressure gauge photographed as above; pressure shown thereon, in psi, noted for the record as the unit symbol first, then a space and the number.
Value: psi 147.5
